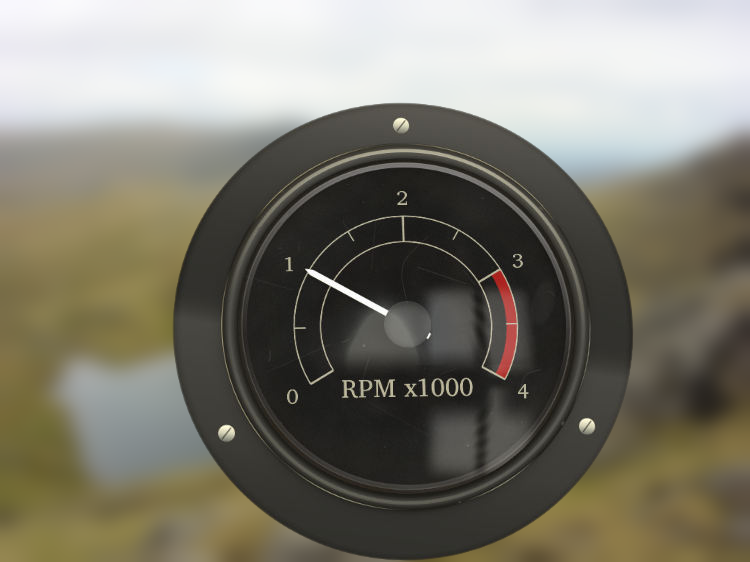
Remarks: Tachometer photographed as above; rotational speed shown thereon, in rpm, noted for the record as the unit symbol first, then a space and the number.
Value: rpm 1000
